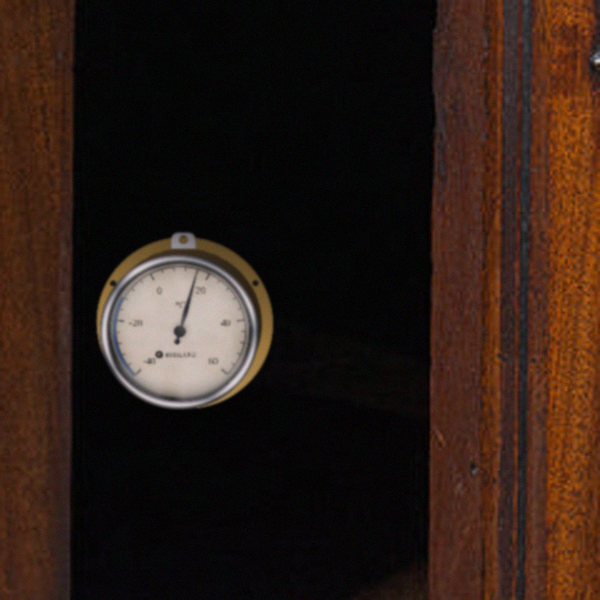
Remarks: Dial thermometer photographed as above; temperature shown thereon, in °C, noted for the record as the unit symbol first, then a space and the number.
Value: °C 16
